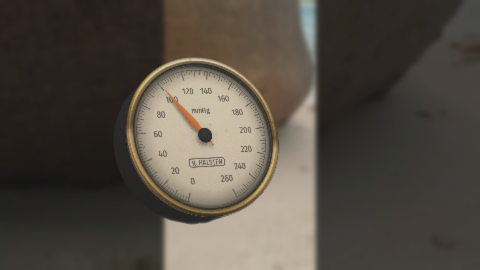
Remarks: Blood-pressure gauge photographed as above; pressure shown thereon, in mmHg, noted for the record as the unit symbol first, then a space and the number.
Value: mmHg 100
